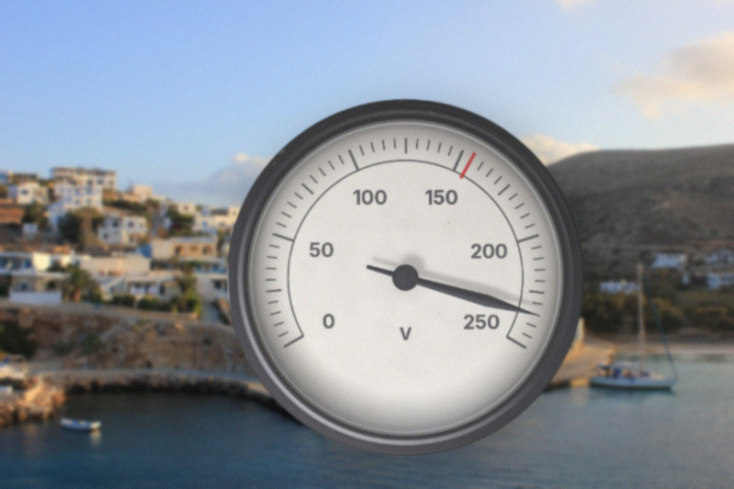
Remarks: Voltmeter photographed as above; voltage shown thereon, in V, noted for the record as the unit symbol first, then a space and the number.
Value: V 235
